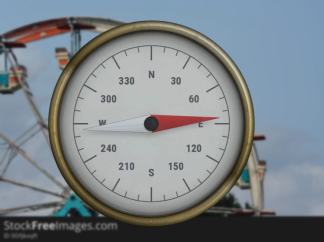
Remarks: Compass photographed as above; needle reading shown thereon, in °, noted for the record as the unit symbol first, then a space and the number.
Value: ° 85
